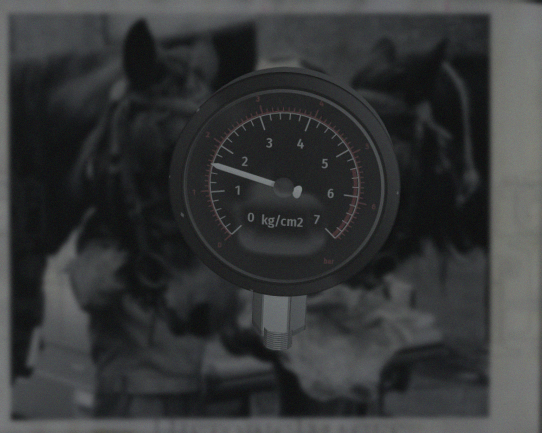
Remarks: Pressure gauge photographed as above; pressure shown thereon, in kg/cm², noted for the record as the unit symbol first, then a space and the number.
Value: kg/cm² 1.6
